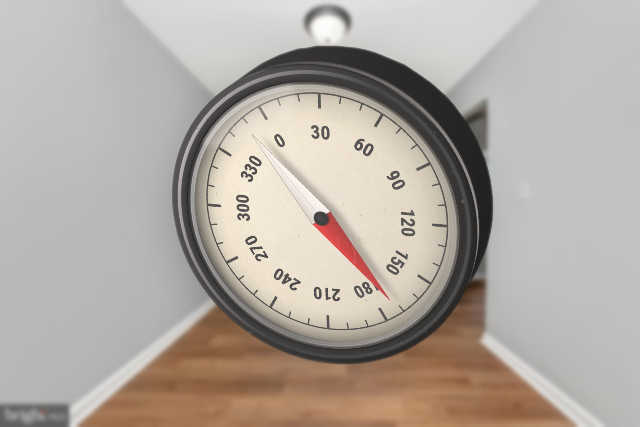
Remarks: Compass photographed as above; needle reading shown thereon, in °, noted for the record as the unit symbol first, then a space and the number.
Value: ° 170
